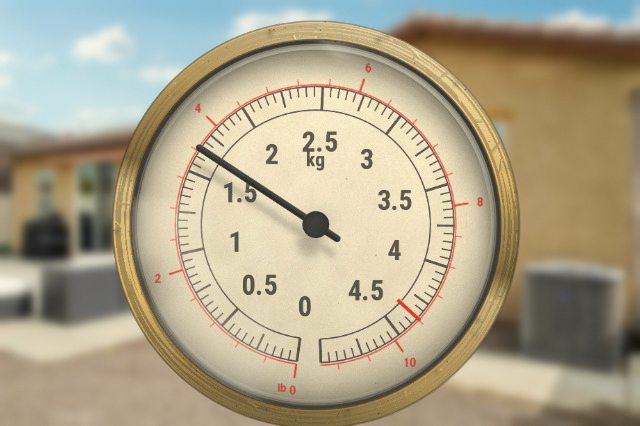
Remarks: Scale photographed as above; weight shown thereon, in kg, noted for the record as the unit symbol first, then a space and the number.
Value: kg 1.65
